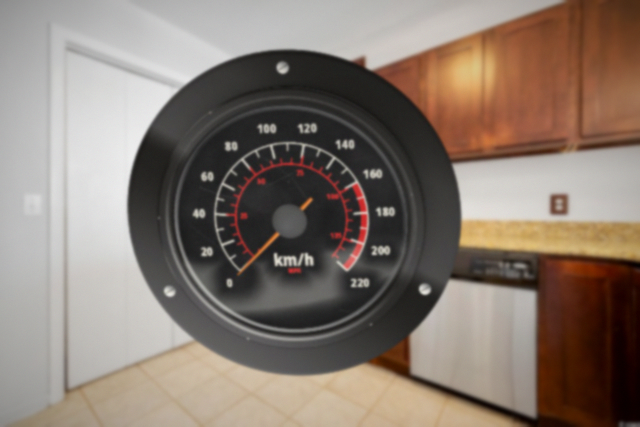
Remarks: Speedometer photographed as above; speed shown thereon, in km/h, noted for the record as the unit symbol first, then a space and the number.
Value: km/h 0
